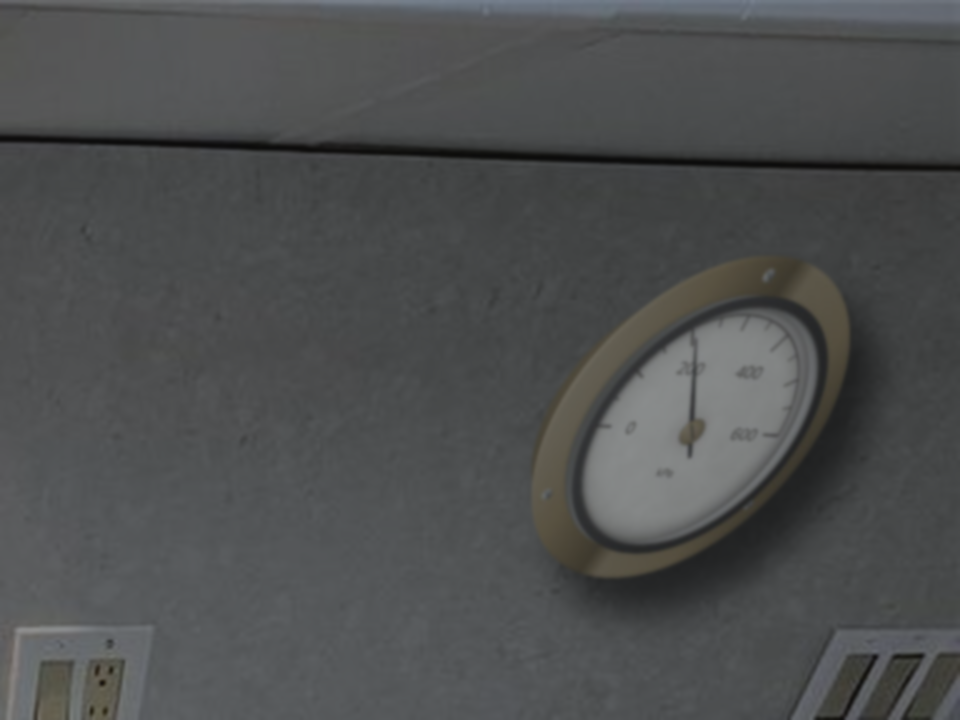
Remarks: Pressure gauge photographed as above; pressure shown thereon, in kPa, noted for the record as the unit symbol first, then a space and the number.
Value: kPa 200
